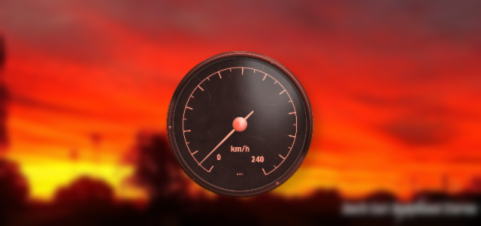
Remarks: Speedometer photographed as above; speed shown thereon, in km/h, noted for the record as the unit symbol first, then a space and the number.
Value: km/h 10
